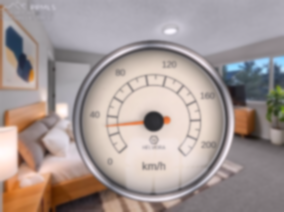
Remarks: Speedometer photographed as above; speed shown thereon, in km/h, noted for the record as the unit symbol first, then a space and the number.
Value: km/h 30
